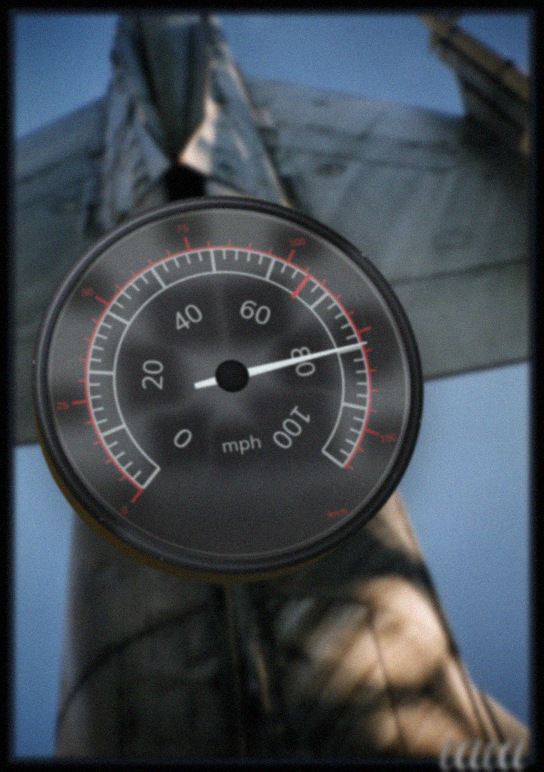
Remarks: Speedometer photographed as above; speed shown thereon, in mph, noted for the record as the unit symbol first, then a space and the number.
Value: mph 80
